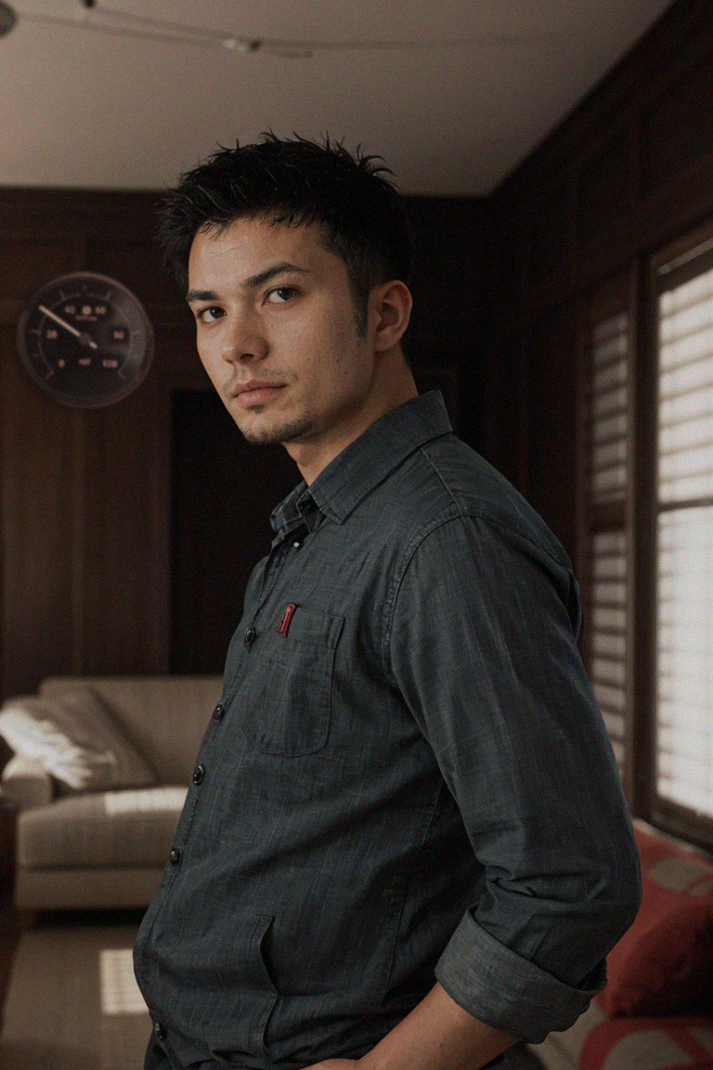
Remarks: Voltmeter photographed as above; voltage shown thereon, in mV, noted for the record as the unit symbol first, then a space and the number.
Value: mV 30
